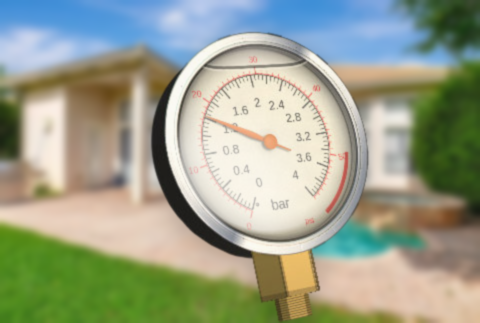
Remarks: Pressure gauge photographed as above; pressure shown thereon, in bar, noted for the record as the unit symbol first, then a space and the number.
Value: bar 1.2
